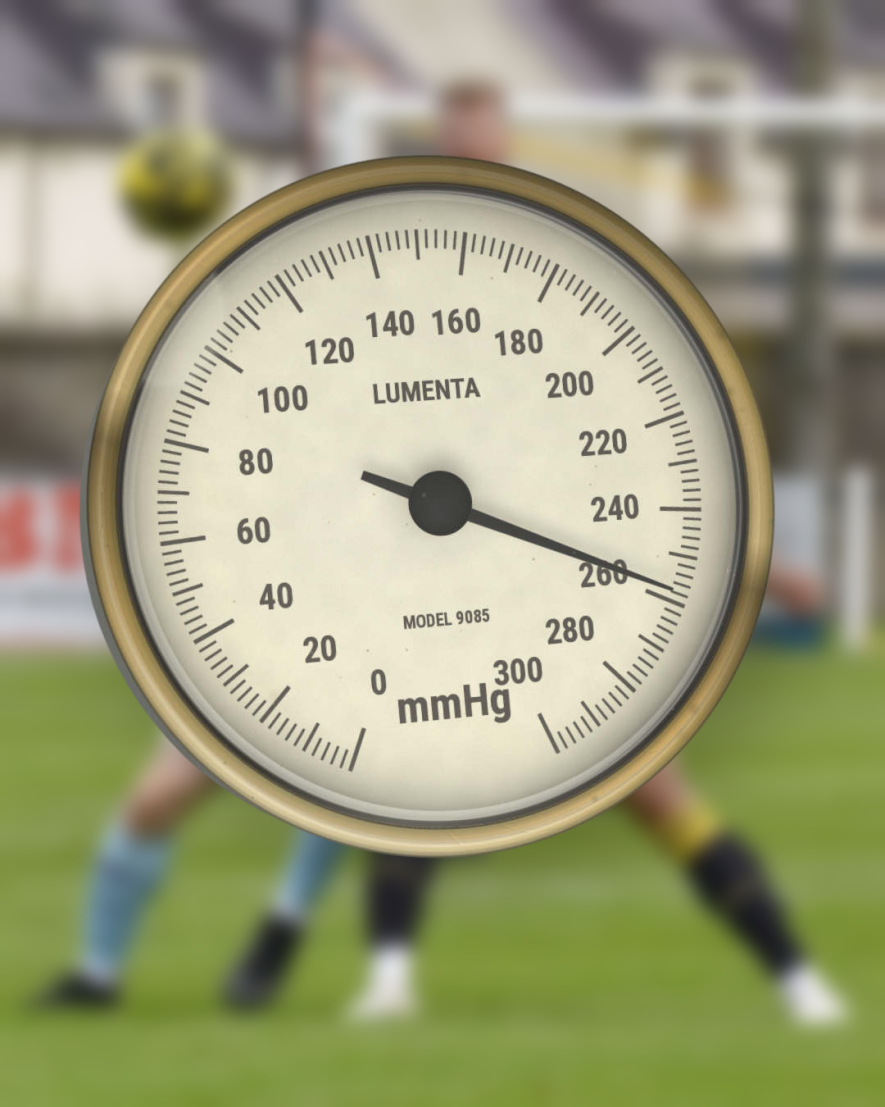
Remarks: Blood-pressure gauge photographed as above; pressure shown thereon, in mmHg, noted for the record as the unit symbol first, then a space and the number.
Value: mmHg 258
